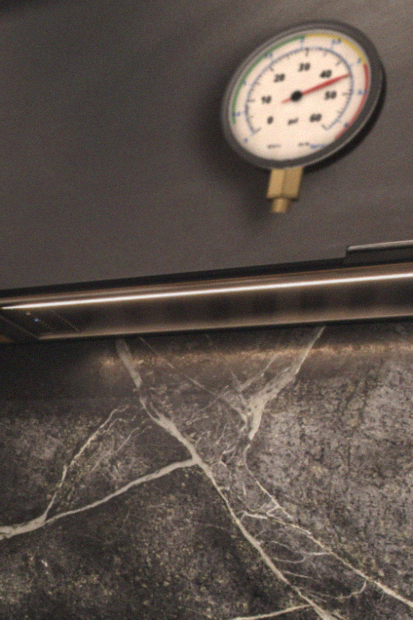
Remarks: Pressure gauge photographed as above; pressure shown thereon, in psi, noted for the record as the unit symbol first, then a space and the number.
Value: psi 45
